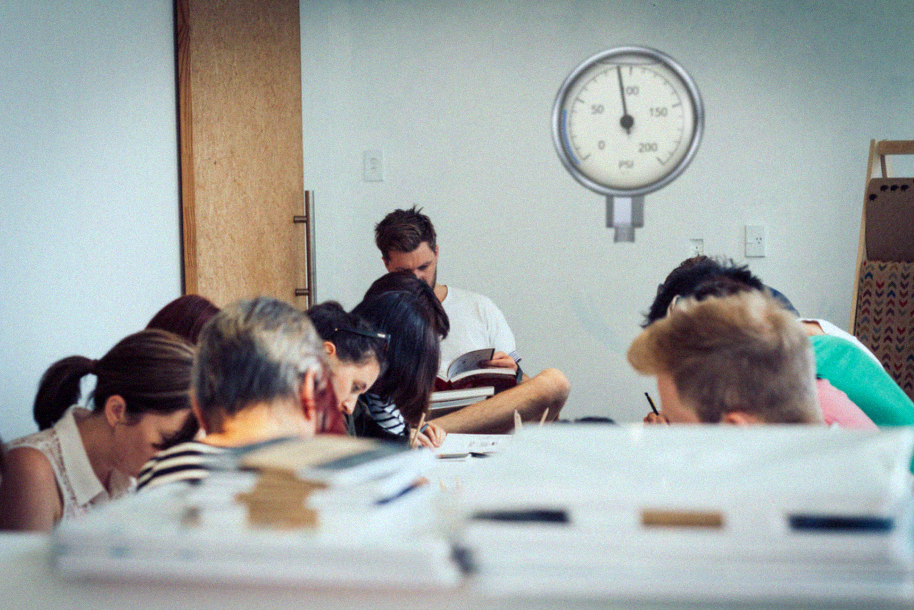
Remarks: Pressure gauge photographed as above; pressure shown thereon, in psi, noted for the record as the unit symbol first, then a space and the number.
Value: psi 90
